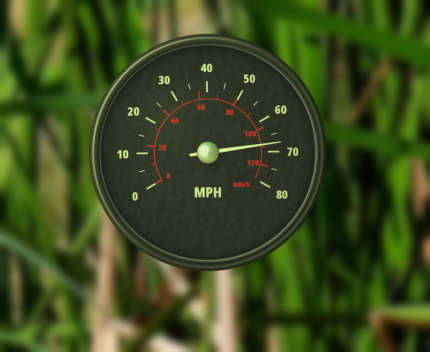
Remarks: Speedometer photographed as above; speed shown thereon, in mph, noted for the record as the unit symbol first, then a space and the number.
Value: mph 67.5
